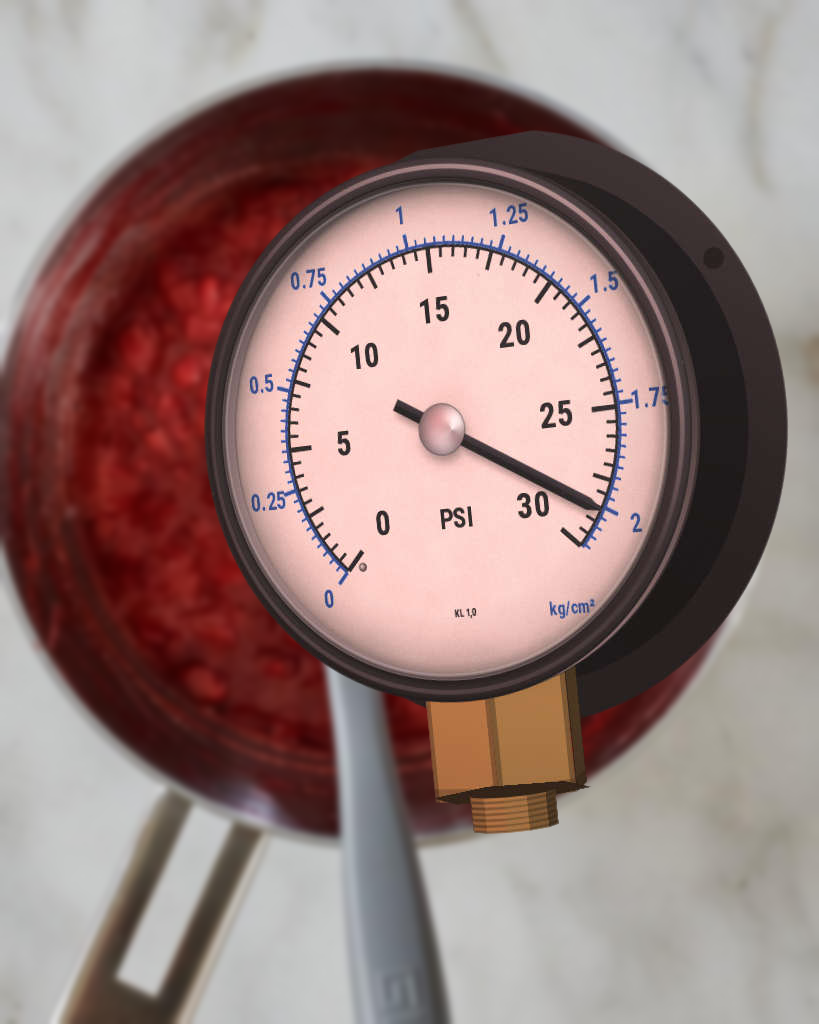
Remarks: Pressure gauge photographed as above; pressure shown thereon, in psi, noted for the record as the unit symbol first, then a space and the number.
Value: psi 28.5
